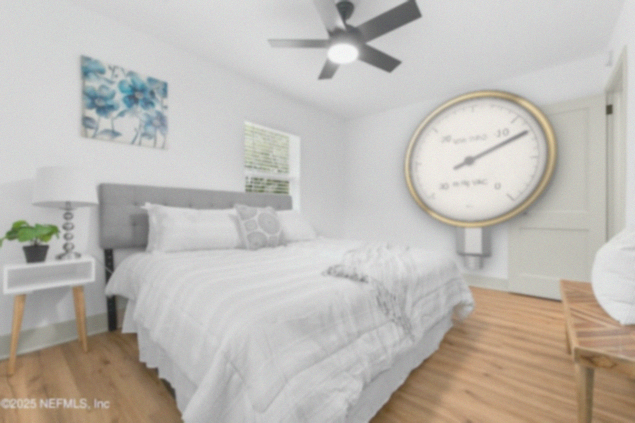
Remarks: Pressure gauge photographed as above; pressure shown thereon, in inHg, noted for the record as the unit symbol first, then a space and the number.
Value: inHg -8
